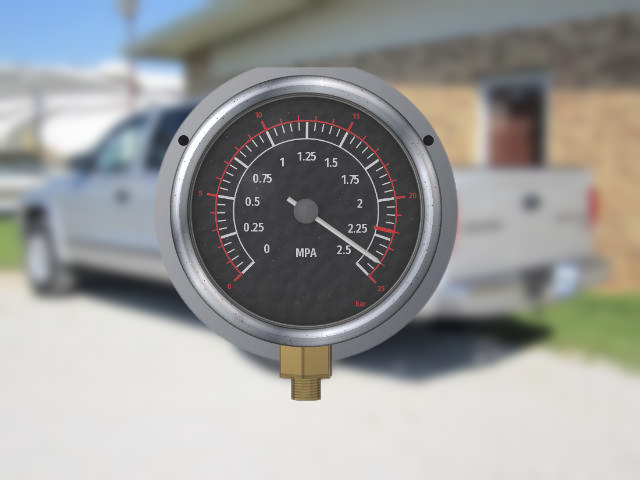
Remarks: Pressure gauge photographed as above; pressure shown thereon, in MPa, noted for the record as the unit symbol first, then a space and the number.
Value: MPa 2.4
